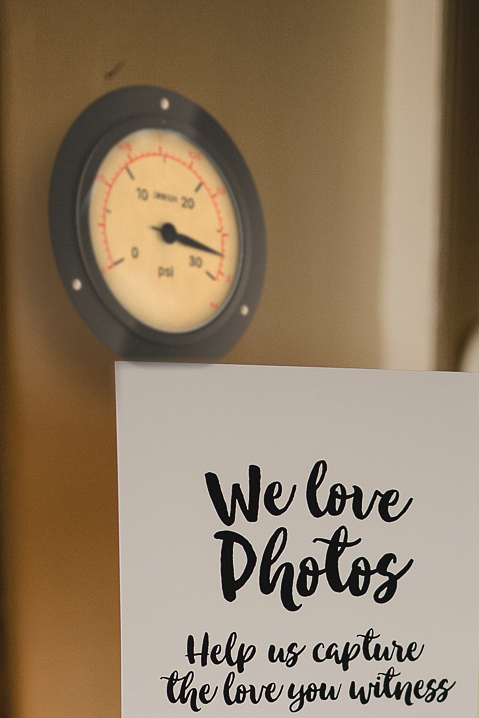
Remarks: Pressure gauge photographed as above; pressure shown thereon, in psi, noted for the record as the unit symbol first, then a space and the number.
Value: psi 27.5
